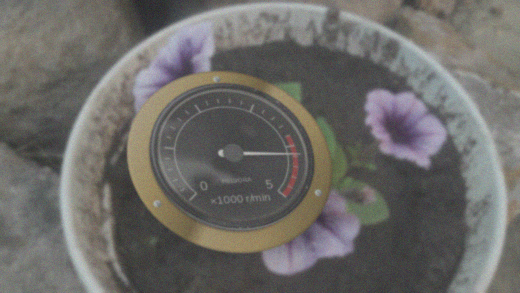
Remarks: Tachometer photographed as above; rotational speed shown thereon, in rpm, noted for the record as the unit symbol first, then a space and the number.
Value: rpm 4200
